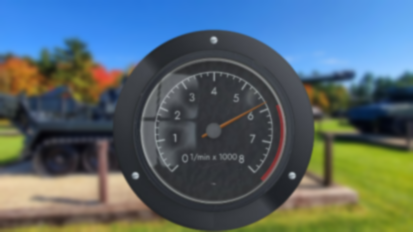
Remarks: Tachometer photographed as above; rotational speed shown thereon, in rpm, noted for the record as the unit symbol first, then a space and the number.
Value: rpm 5800
